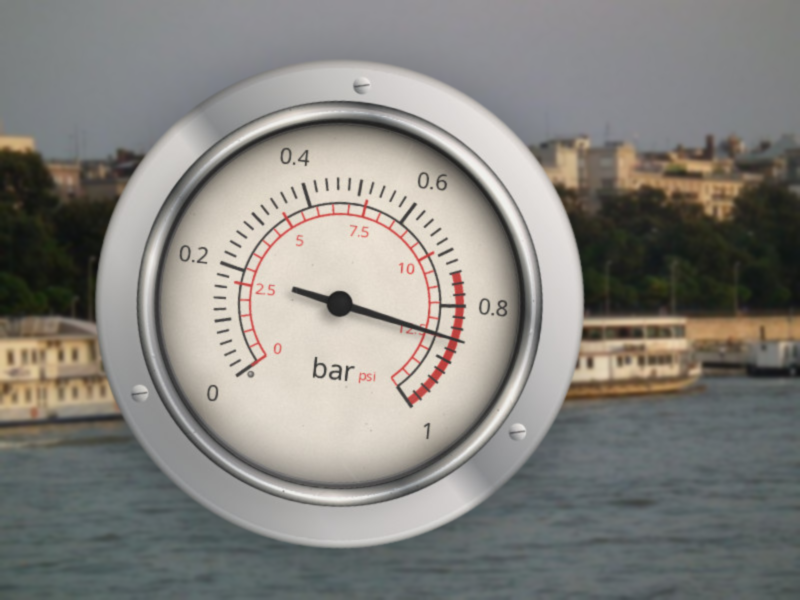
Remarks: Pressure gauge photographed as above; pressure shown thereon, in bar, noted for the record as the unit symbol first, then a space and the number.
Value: bar 0.86
